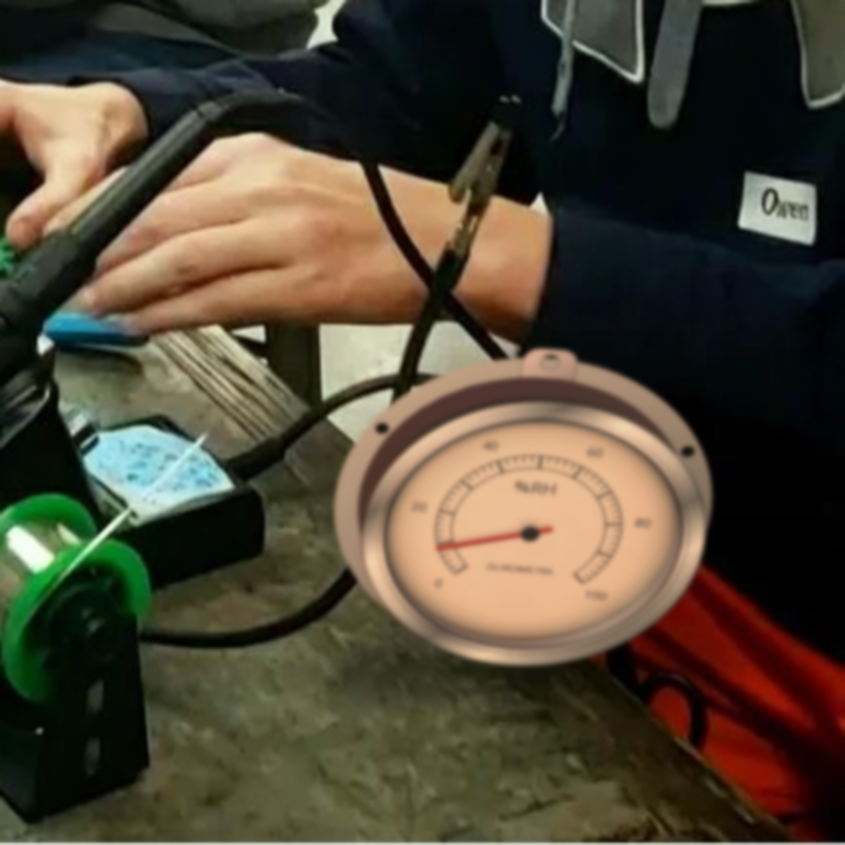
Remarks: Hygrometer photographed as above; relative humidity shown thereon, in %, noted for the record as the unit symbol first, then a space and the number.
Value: % 10
